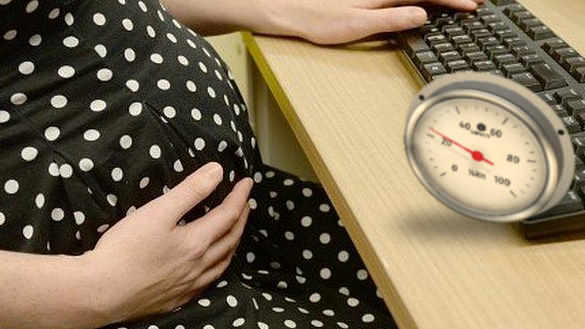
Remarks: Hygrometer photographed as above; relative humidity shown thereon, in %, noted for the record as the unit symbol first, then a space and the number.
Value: % 24
